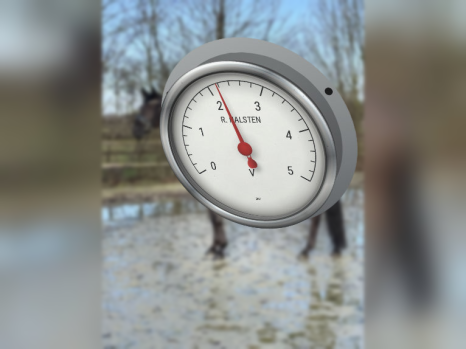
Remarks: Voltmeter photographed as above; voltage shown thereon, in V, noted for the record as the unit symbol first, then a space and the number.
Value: V 2.2
